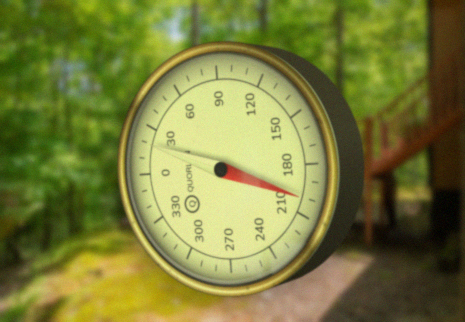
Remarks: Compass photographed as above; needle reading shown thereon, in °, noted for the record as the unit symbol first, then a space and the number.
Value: ° 200
